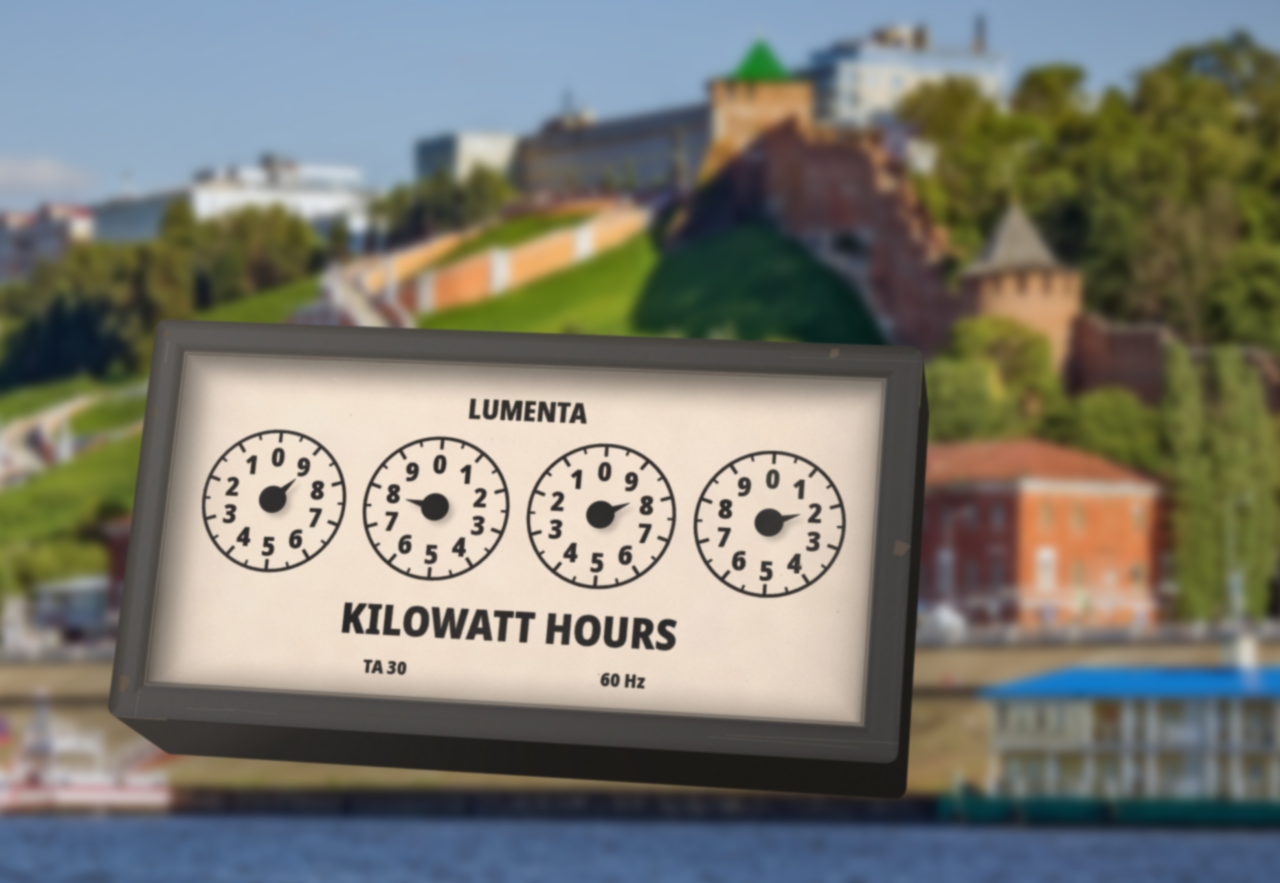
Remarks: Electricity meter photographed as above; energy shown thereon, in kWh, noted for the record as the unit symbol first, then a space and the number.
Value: kWh 8782
